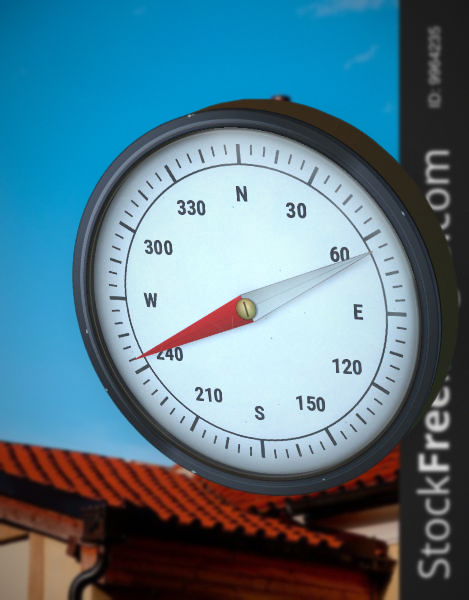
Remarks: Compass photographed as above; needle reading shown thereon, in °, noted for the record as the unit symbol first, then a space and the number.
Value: ° 245
